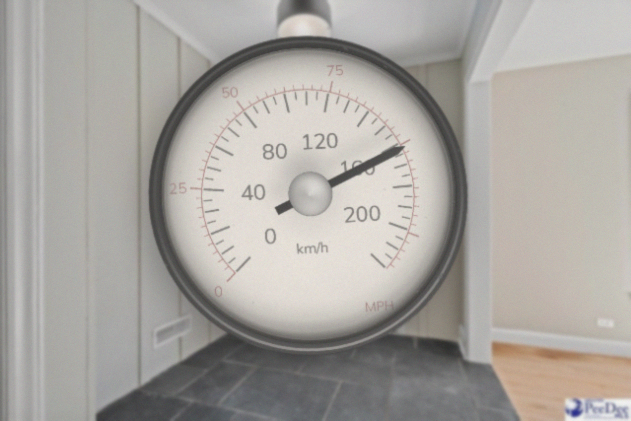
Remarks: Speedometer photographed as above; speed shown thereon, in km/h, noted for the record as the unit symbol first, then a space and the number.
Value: km/h 162.5
